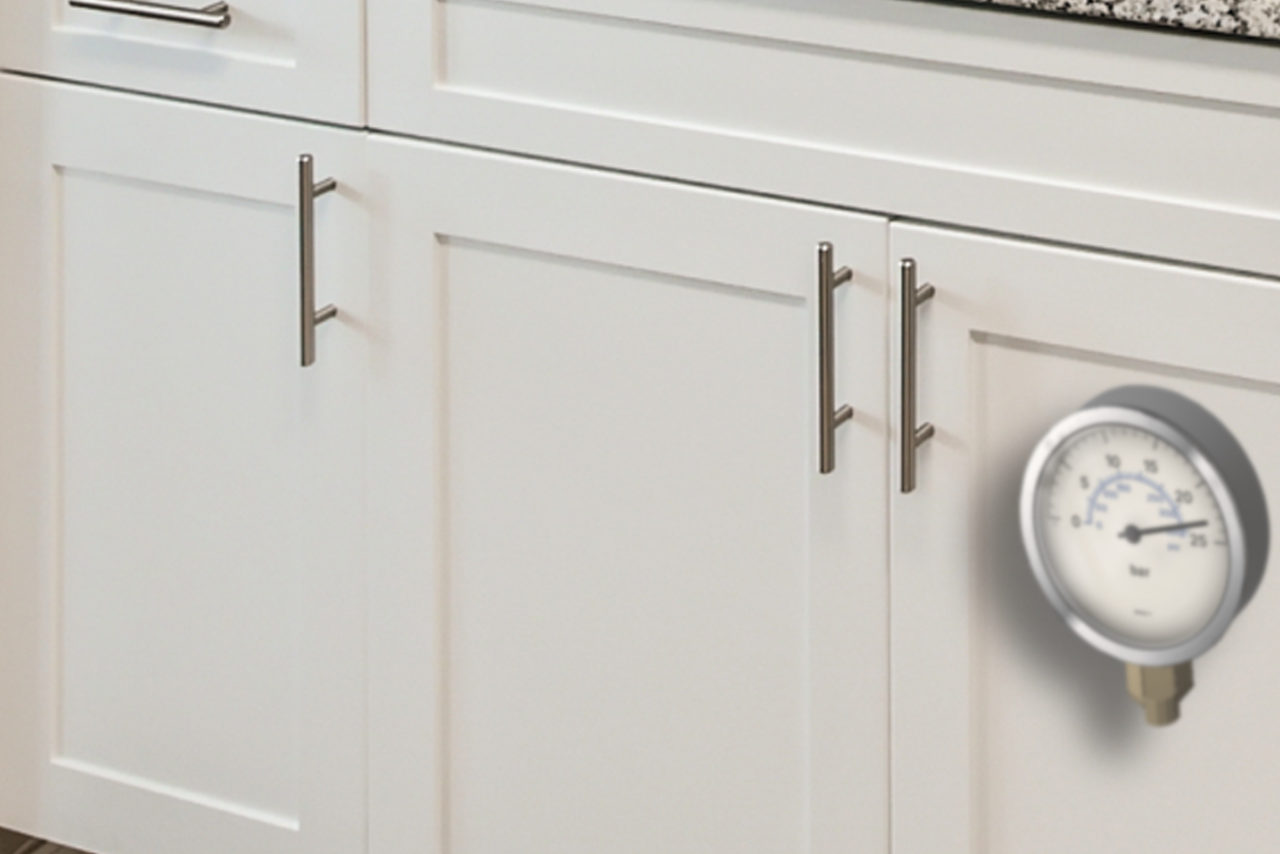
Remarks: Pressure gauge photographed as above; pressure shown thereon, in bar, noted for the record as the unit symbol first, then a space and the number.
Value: bar 23
